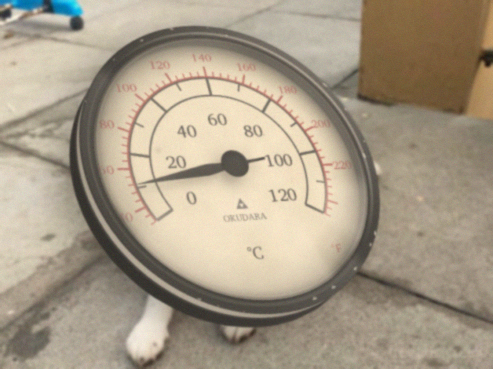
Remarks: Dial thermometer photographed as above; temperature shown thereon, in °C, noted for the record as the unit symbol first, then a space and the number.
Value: °C 10
